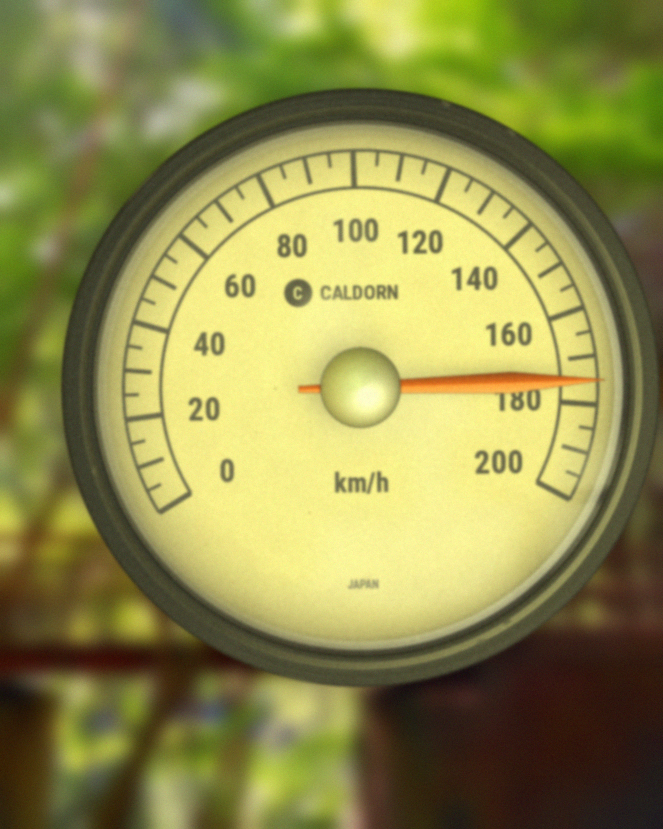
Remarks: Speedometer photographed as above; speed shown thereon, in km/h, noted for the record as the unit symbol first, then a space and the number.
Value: km/h 175
